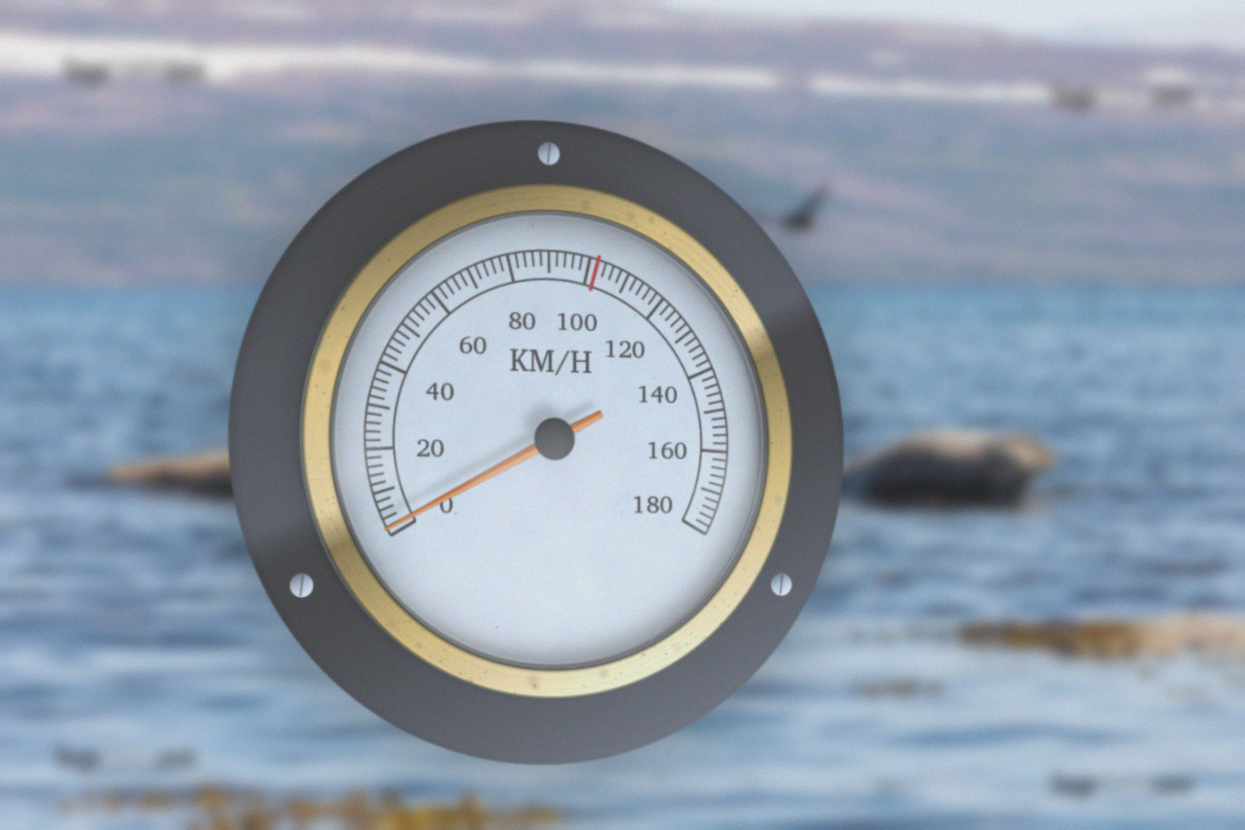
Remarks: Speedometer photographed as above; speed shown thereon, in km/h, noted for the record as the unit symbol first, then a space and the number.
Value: km/h 2
